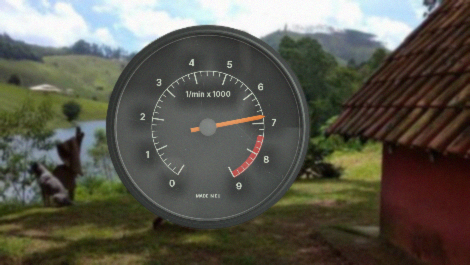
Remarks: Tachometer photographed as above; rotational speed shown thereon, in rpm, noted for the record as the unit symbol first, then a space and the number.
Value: rpm 6800
